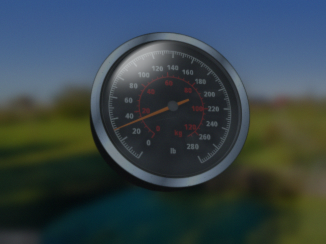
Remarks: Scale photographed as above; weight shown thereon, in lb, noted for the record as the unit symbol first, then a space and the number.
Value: lb 30
